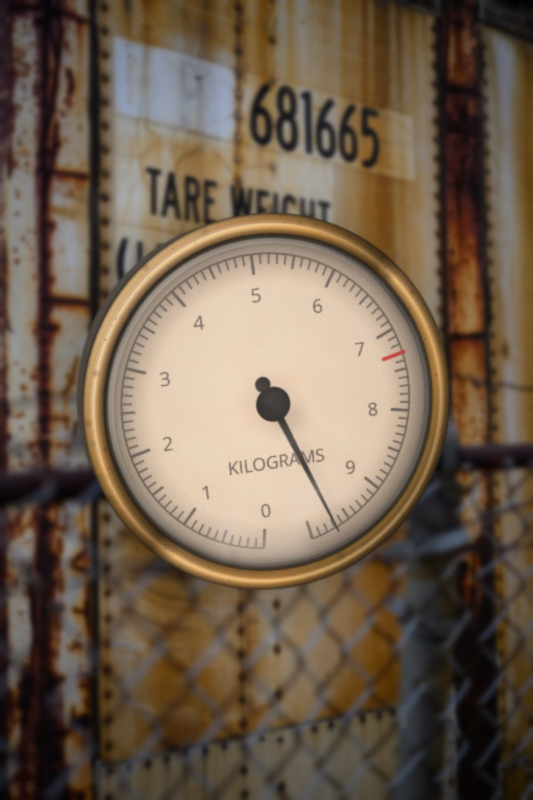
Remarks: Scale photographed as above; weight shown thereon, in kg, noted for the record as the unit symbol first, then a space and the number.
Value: kg 9.7
